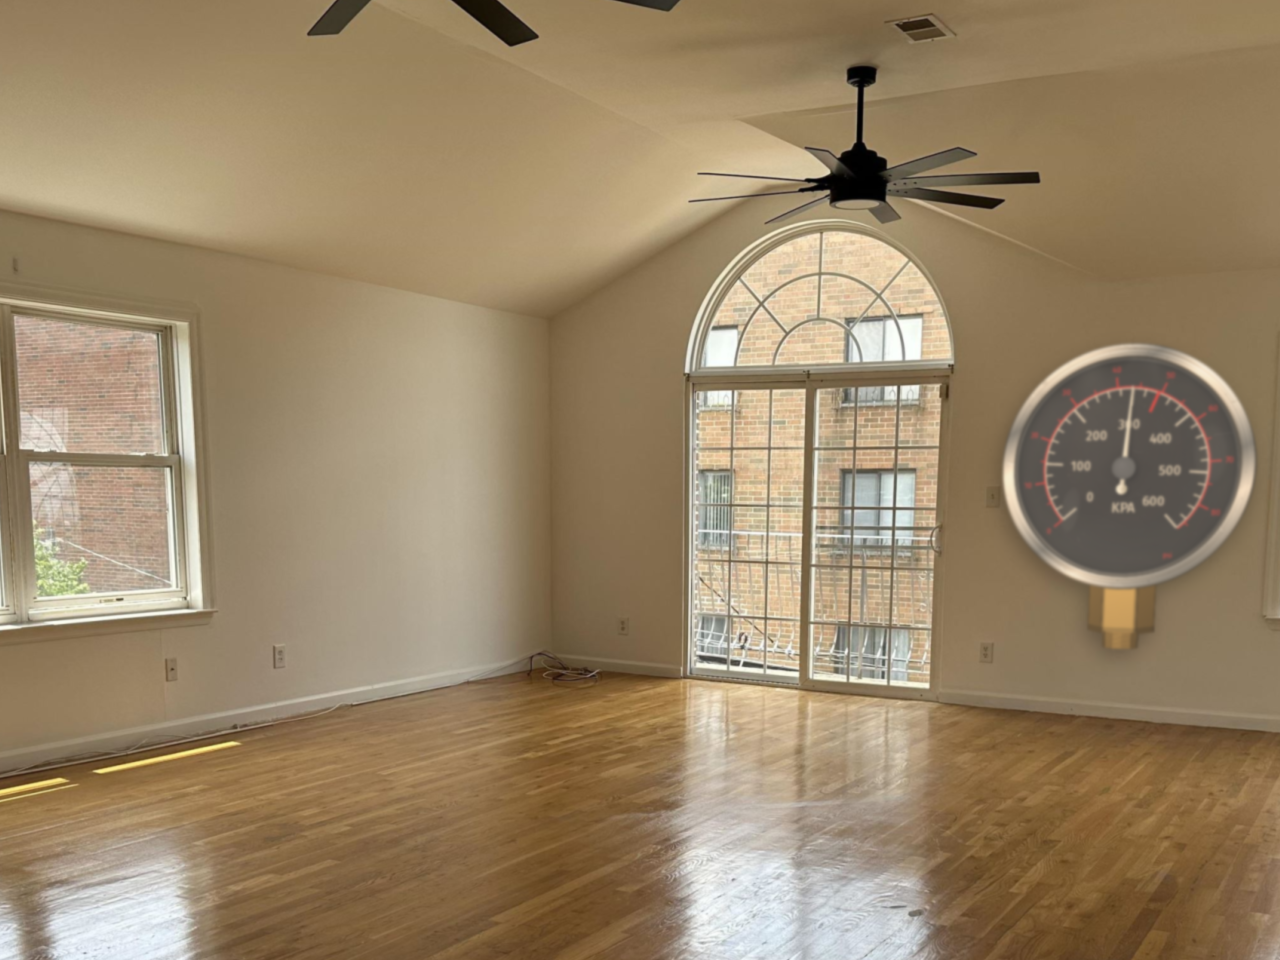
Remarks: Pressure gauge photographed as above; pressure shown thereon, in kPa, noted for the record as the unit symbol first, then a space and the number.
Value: kPa 300
